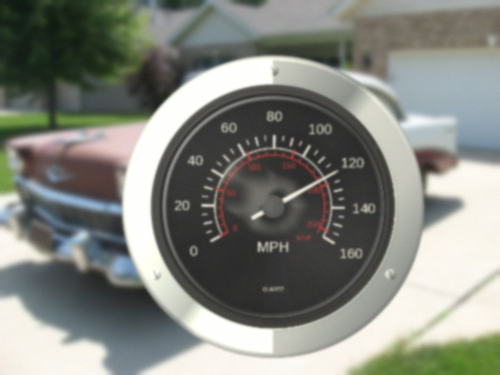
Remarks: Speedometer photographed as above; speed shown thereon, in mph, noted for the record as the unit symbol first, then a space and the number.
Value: mph 120
